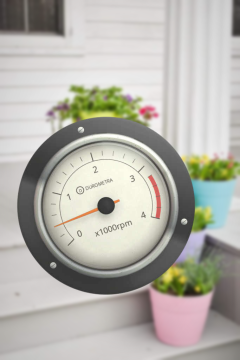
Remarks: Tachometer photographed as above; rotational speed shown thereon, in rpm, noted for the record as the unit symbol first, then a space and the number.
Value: rpm 400
